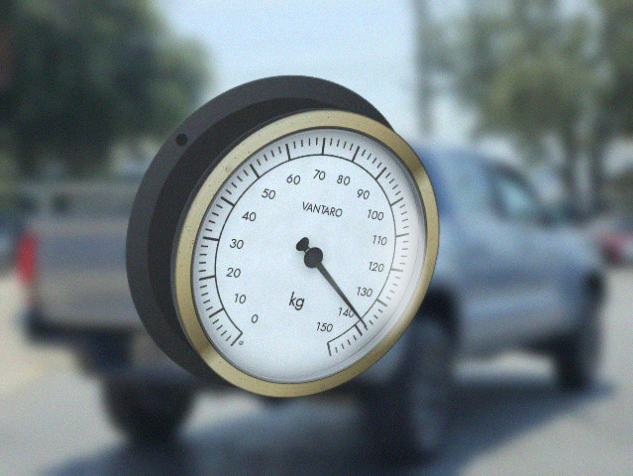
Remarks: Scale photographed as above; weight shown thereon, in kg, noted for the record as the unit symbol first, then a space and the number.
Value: kg 138
